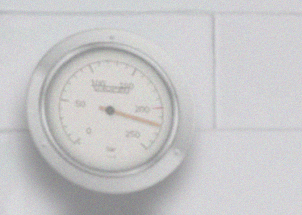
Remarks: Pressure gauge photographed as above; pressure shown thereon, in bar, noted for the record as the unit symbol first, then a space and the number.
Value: bar 220
